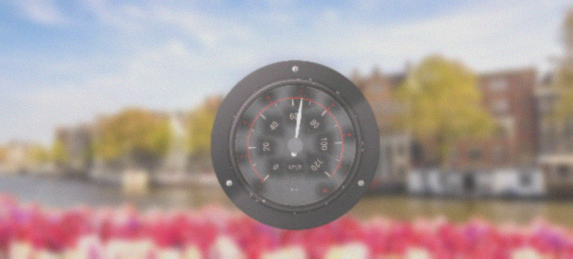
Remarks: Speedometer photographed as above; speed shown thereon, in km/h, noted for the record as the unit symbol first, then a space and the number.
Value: km/h 65
